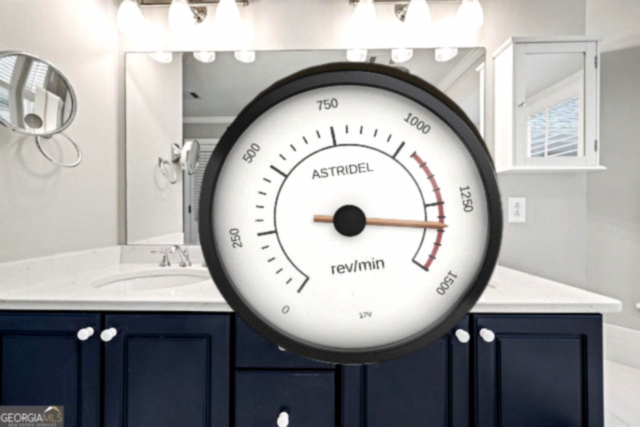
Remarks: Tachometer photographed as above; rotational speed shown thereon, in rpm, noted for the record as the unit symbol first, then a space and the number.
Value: rpm 1325
